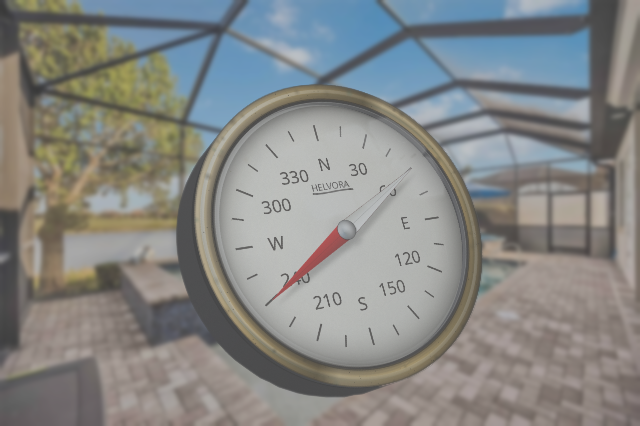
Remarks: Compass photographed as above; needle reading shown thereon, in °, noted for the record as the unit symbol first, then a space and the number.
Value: ° 240
